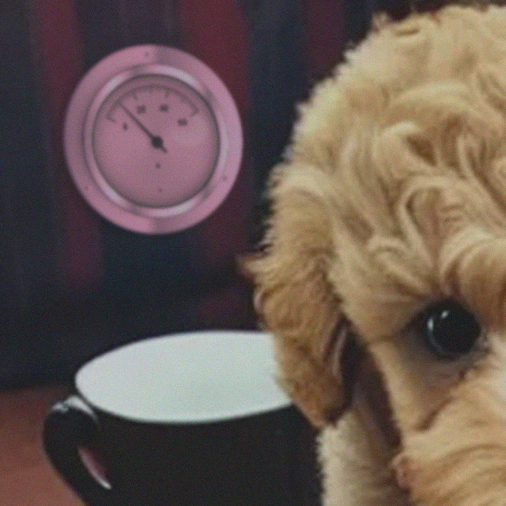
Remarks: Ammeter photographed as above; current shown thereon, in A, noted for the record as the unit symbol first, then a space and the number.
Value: A 10
